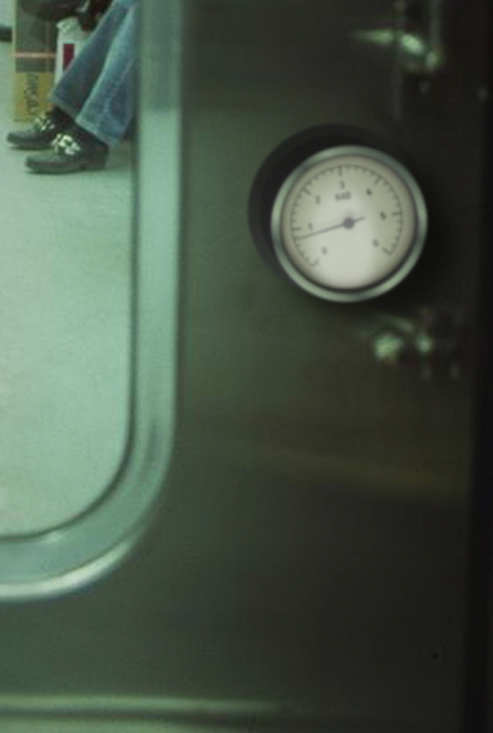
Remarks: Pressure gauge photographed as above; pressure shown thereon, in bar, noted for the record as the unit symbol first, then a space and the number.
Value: bar 0.8
